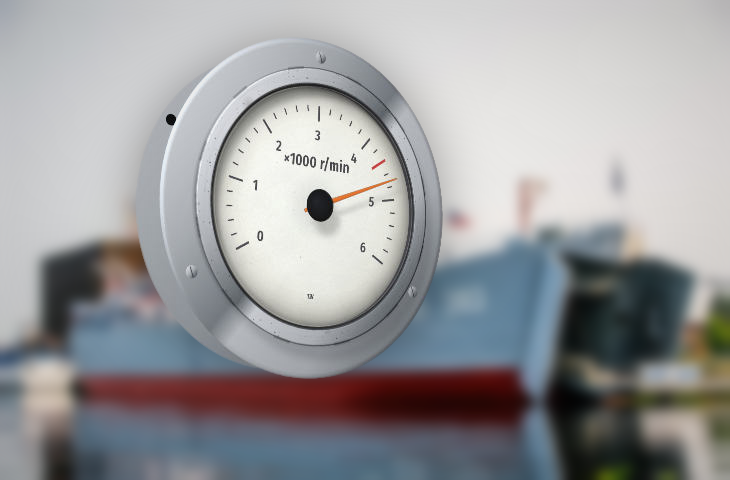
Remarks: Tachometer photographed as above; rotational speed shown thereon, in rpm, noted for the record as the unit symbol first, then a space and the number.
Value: rpm 4700
